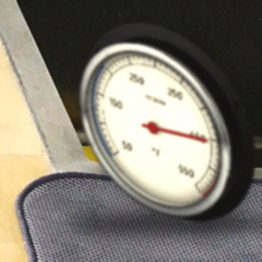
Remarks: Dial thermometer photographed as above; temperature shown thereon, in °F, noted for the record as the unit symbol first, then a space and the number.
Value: °F 450
